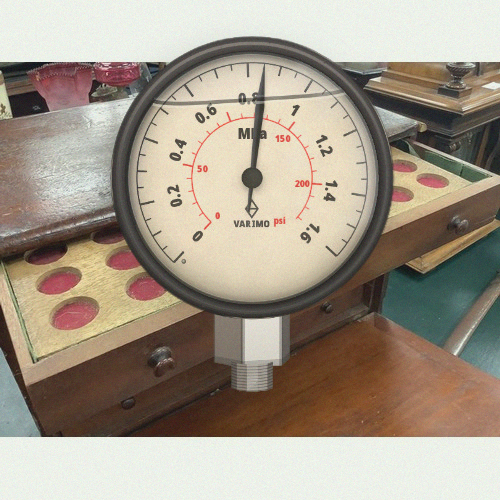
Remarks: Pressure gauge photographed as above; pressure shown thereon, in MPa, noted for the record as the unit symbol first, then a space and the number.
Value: MPa 0.85
